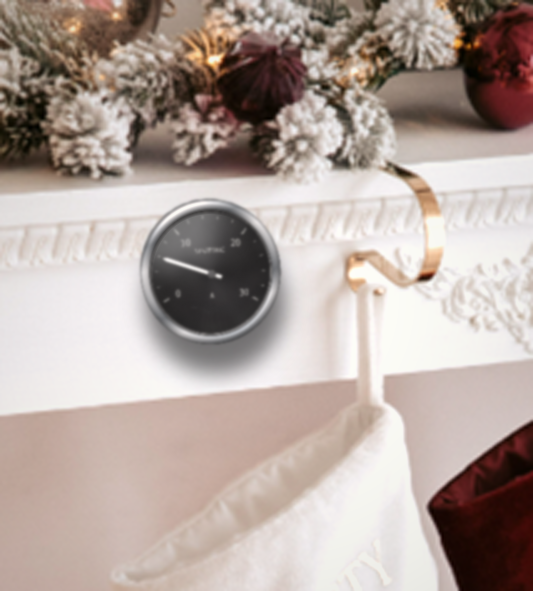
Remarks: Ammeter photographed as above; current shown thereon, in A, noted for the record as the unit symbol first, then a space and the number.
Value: A 6
